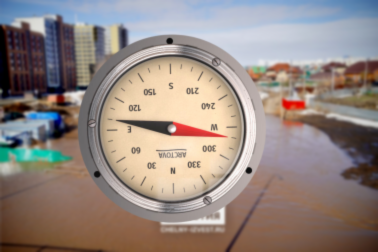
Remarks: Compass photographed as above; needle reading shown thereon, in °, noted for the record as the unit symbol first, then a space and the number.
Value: ° 280
